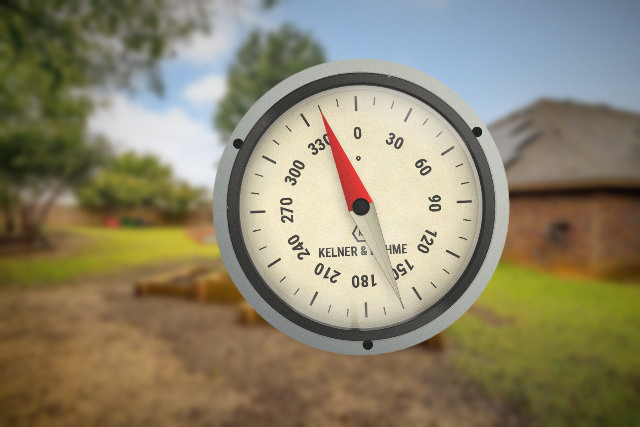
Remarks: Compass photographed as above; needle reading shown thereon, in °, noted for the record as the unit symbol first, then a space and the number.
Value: ° 340
